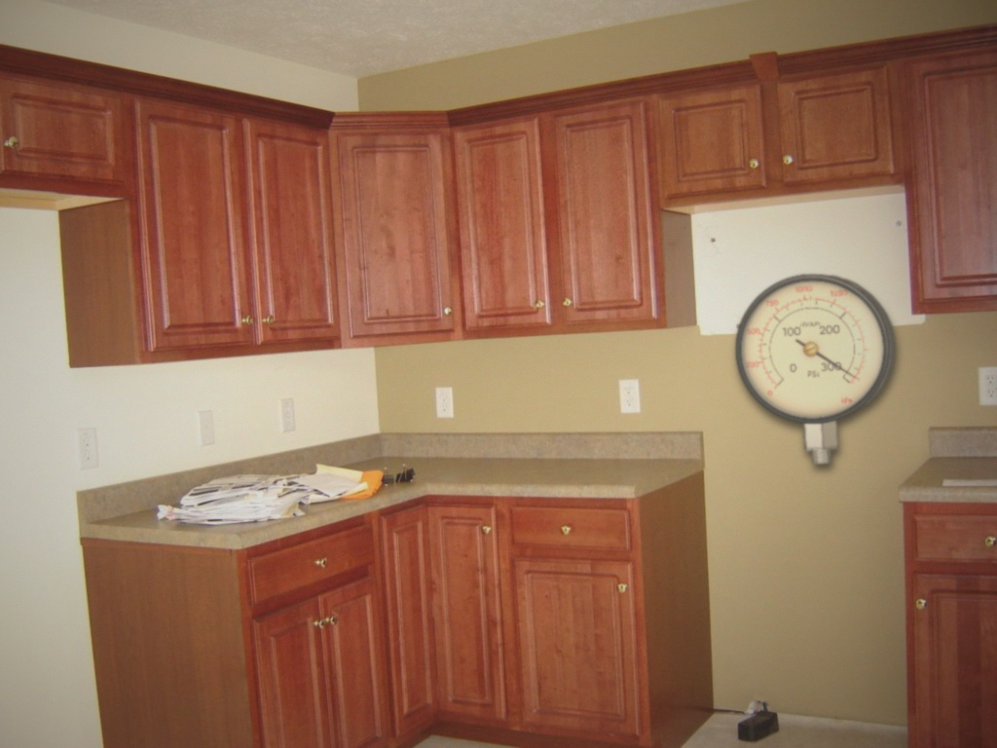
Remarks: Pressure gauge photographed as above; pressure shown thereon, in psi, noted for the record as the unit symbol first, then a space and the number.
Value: psi 290
